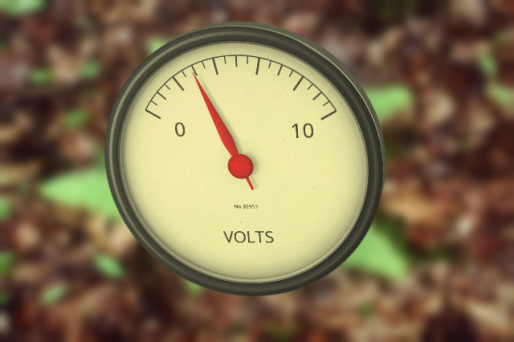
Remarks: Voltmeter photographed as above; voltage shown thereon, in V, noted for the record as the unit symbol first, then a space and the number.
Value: V 3
